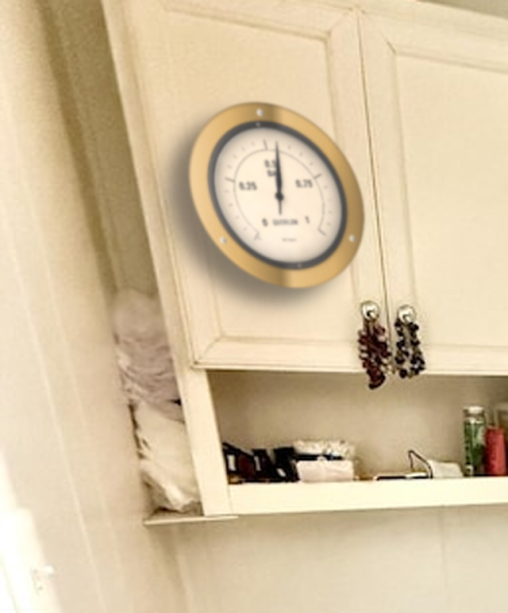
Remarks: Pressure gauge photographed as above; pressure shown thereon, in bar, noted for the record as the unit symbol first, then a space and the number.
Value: bar 0.55
